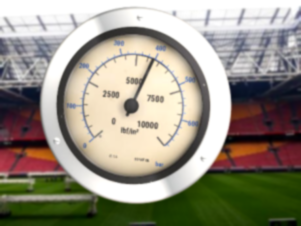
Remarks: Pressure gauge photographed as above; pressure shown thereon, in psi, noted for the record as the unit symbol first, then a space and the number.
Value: psi 5750
